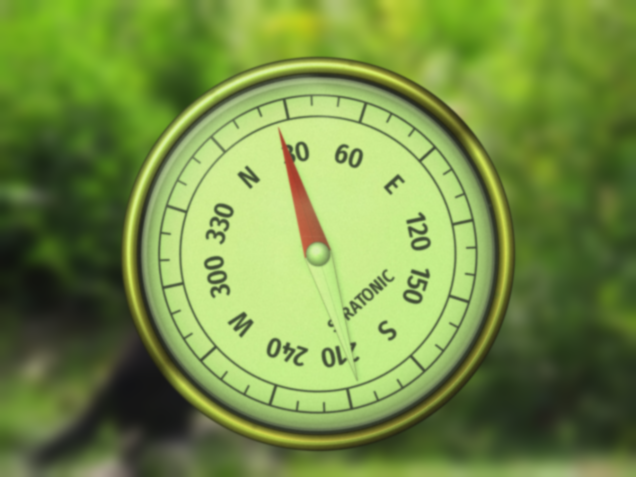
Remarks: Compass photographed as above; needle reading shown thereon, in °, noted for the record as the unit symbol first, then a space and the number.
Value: ° 25
